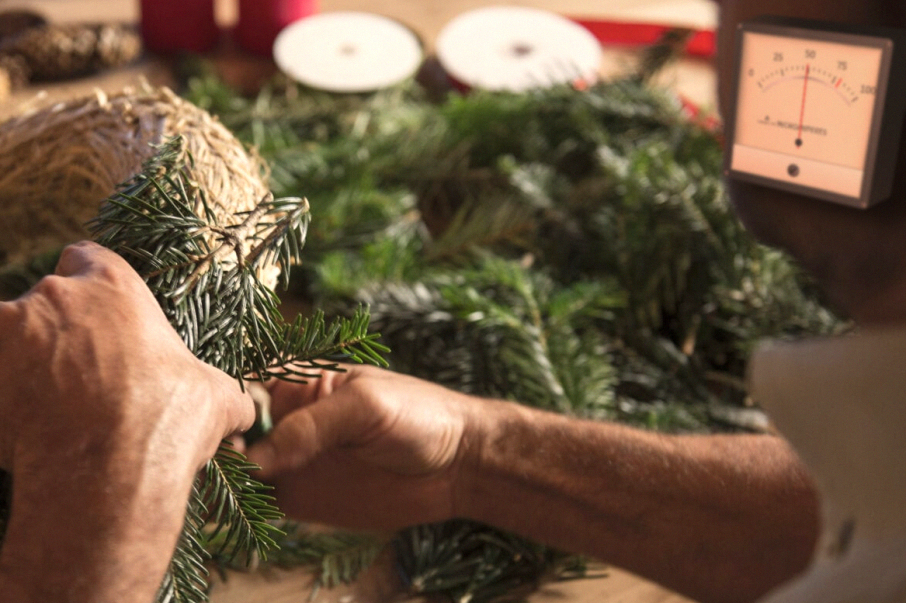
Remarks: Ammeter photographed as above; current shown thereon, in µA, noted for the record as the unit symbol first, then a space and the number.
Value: µA 50
